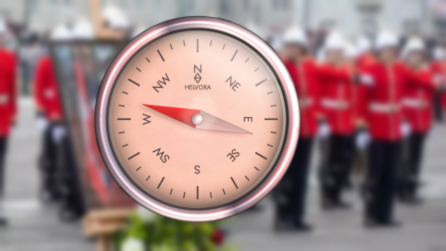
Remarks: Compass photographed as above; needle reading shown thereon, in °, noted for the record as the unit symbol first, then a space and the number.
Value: ° 285
